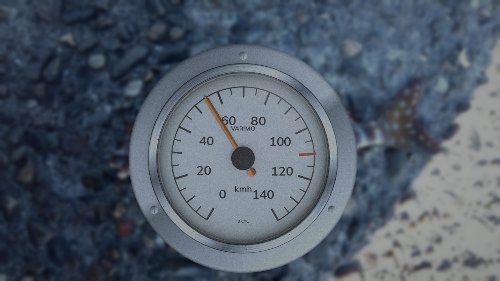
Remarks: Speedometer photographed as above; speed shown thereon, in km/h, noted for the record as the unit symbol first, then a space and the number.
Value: km/h 55
